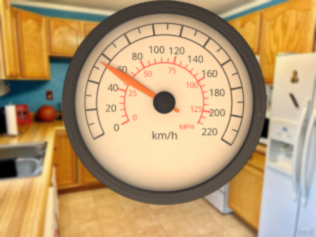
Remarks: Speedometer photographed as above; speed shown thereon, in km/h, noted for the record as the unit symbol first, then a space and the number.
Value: km/h 55
